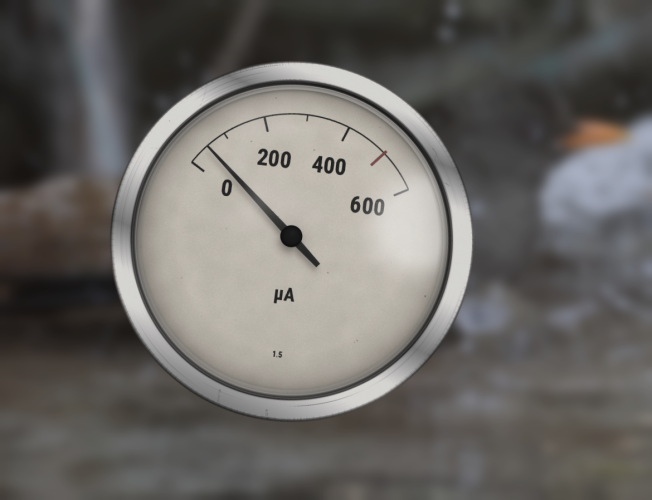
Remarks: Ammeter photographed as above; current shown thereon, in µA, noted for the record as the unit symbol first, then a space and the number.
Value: µA 50
